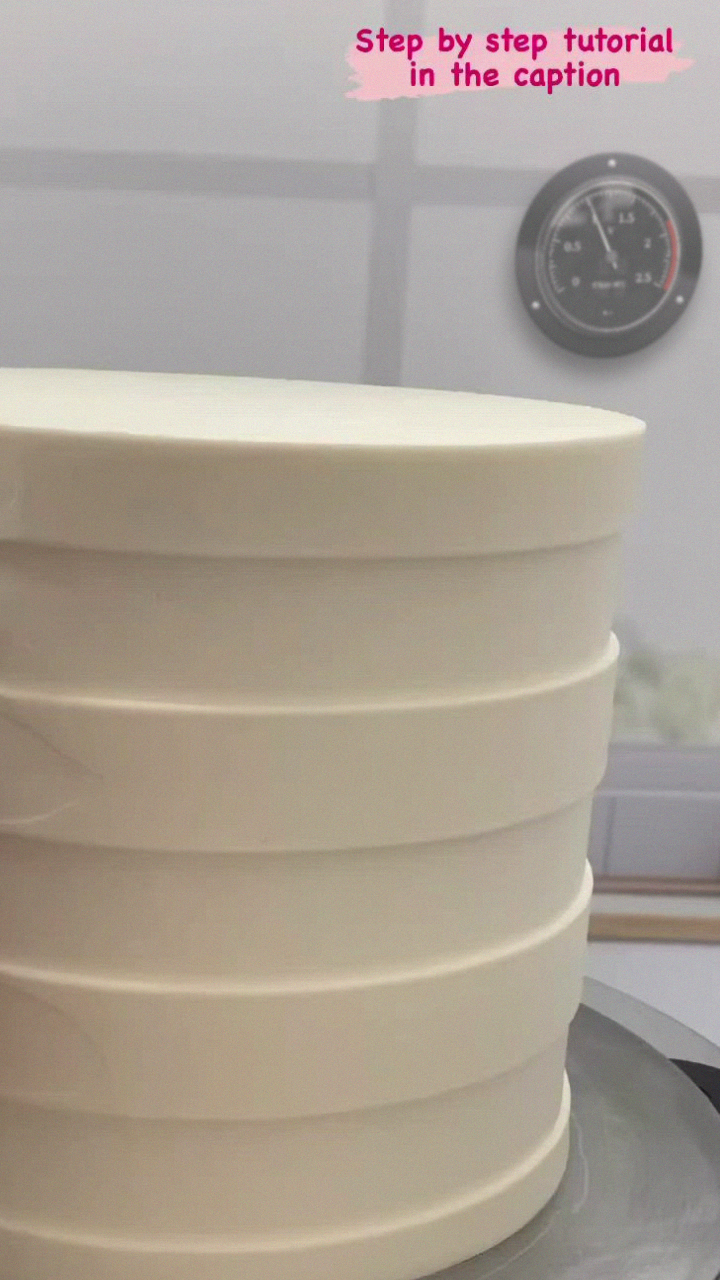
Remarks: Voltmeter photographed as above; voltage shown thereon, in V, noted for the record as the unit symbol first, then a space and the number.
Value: V 1
